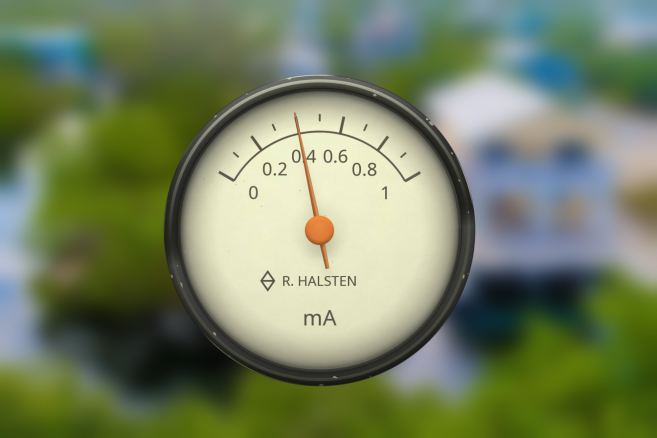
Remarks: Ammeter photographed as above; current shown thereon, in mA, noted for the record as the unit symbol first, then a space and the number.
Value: mA 0.4
